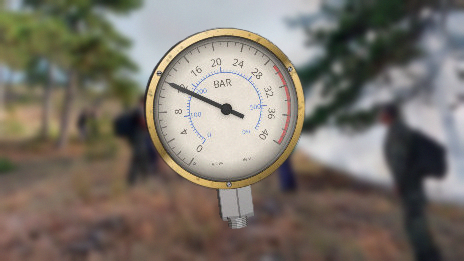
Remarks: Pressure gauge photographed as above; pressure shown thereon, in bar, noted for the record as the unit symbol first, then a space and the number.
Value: bar 12
